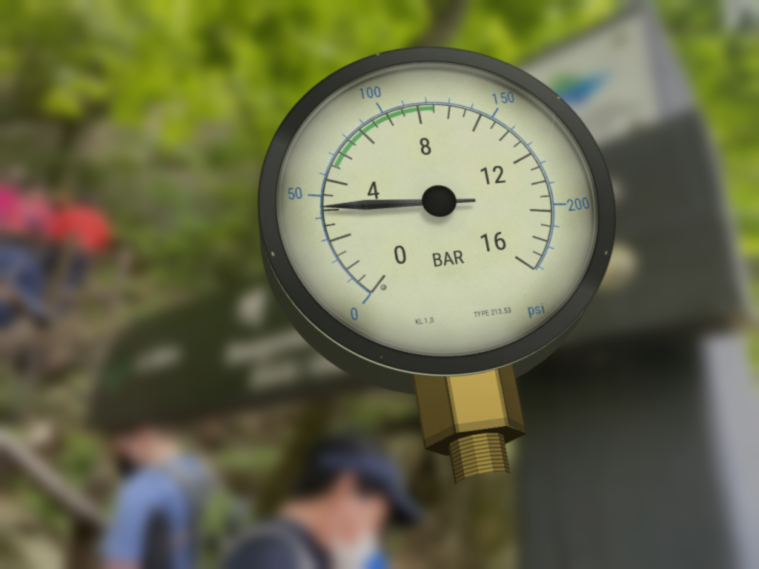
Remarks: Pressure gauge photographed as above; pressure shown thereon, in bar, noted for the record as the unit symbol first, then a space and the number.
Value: bar 3
